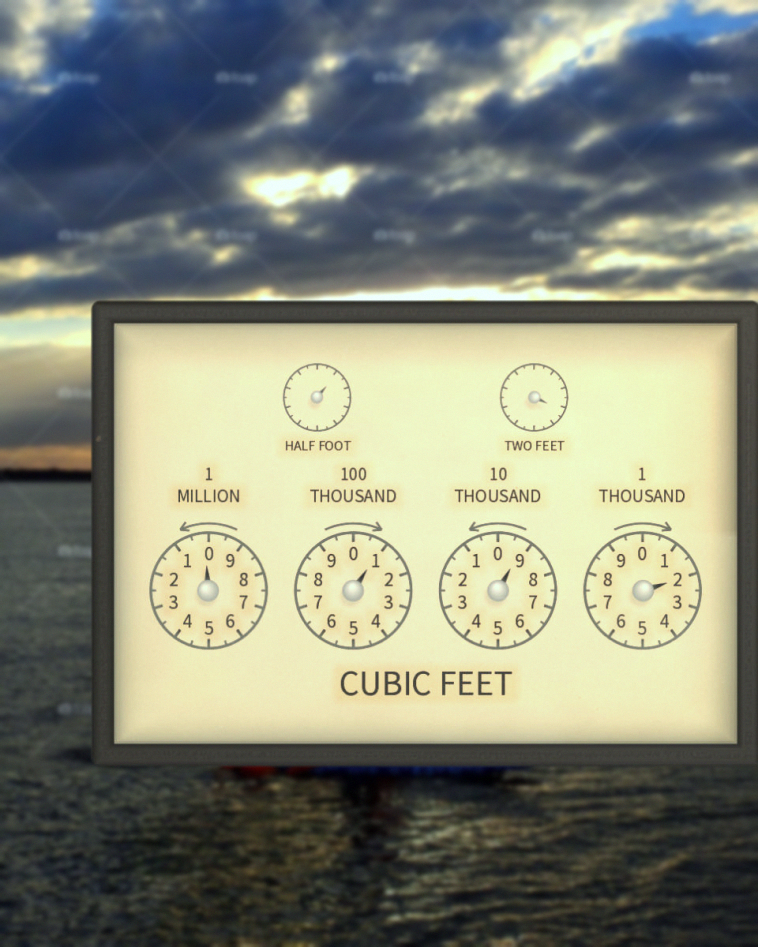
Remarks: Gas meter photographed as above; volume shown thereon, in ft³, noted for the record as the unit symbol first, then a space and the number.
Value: ft³ 9200
